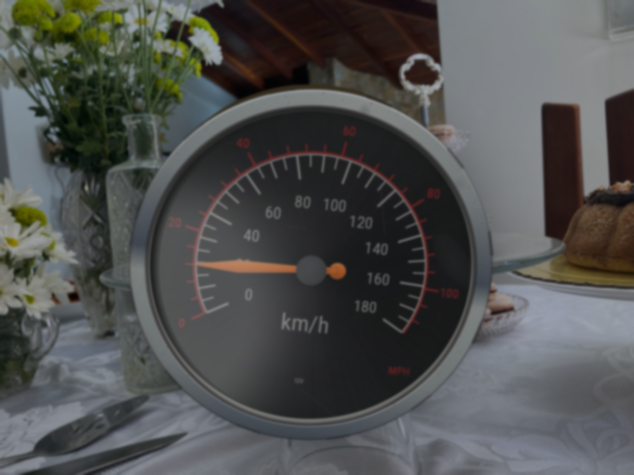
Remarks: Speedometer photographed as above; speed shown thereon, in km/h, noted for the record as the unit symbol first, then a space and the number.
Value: km/h 20
